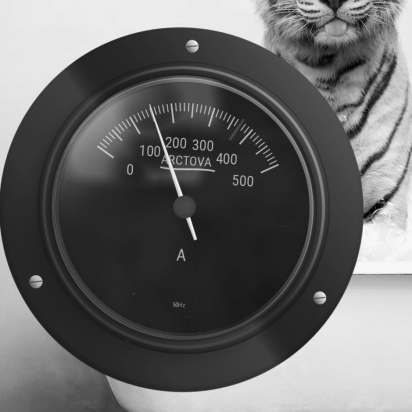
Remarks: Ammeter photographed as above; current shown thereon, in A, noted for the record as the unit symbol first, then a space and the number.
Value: A 150
